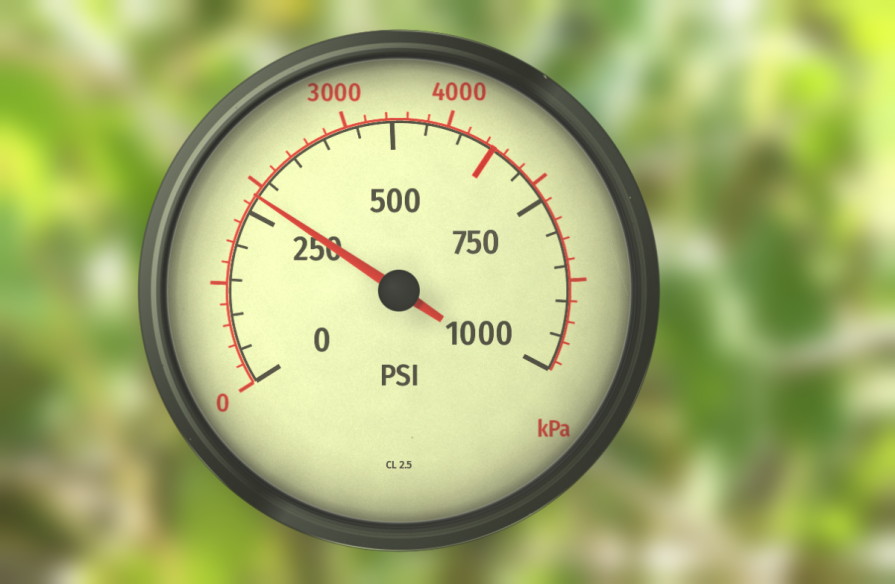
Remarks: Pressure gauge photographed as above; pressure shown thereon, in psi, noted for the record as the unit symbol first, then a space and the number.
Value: psi 275
